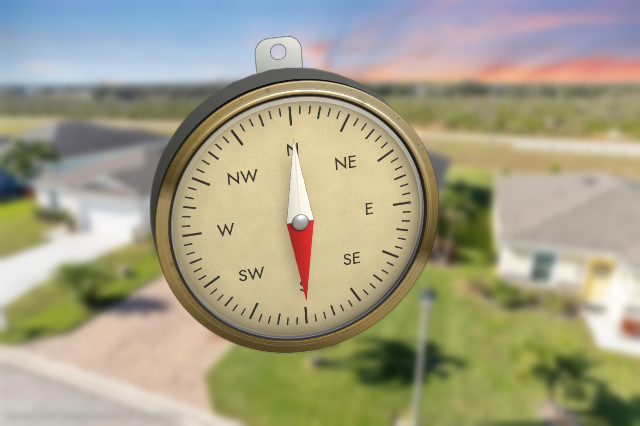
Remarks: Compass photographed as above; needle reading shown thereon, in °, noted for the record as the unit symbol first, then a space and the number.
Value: ° 180
